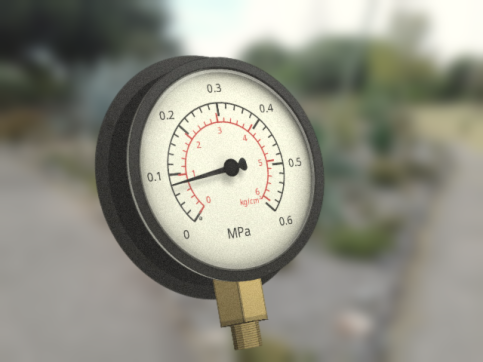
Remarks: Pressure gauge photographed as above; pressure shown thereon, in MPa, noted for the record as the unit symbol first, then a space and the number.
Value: MPa 0.08
